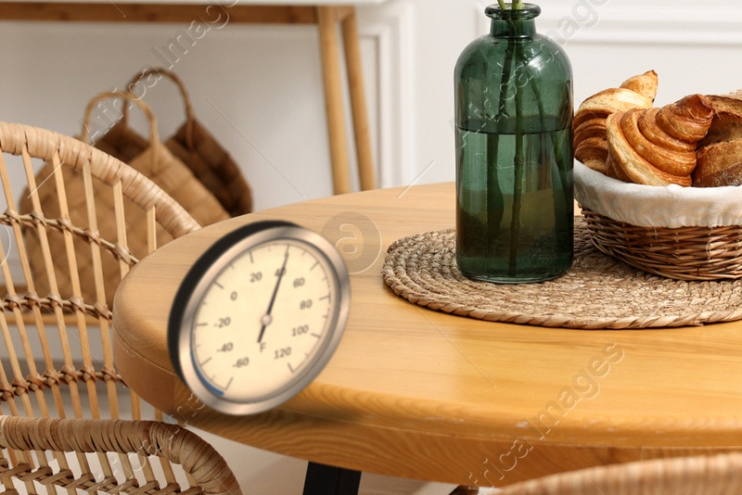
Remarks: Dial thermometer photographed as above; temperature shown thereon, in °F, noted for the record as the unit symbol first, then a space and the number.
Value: °F 40
